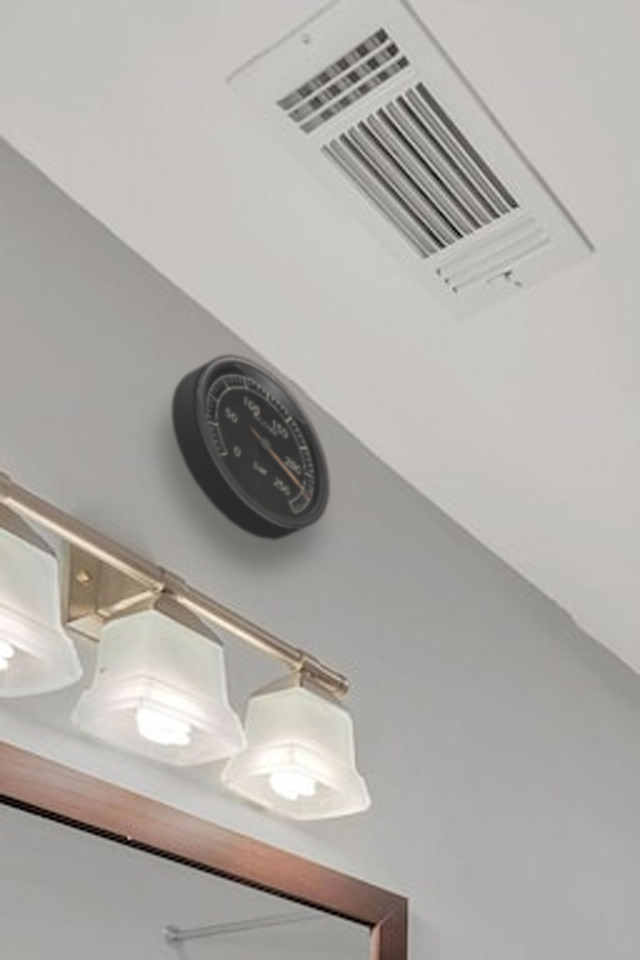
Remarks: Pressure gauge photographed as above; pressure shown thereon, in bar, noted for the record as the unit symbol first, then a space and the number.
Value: bar 225
